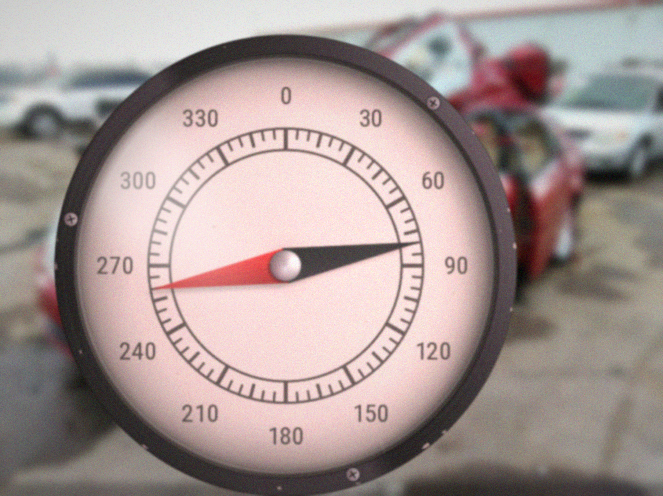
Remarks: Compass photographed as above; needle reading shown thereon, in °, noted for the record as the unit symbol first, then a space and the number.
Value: ° 260
